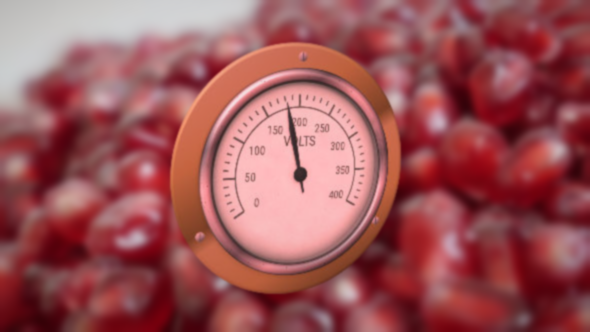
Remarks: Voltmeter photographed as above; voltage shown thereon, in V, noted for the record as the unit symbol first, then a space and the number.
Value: V 180
